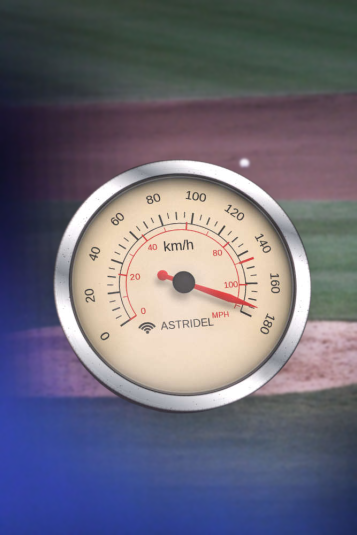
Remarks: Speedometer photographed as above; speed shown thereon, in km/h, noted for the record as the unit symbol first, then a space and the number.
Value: km/h 175
